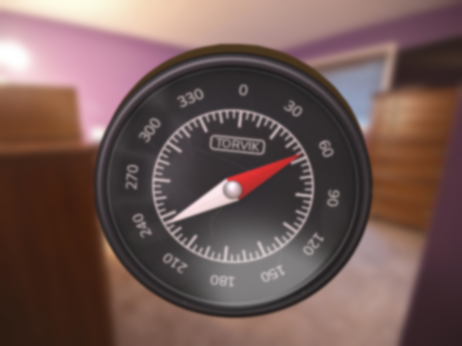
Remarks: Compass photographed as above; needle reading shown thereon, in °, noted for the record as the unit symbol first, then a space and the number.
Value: ° 55
